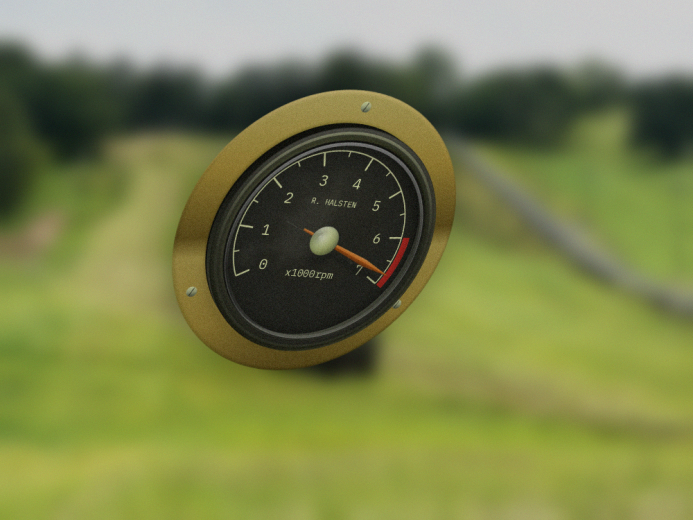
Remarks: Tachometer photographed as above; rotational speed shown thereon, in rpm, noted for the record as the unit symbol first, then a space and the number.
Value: rpm 6750
